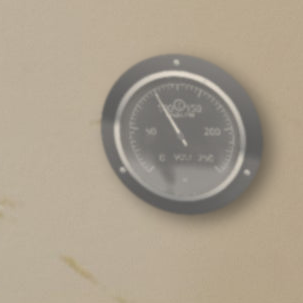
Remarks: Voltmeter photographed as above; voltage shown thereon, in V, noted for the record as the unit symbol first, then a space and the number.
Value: V 100
